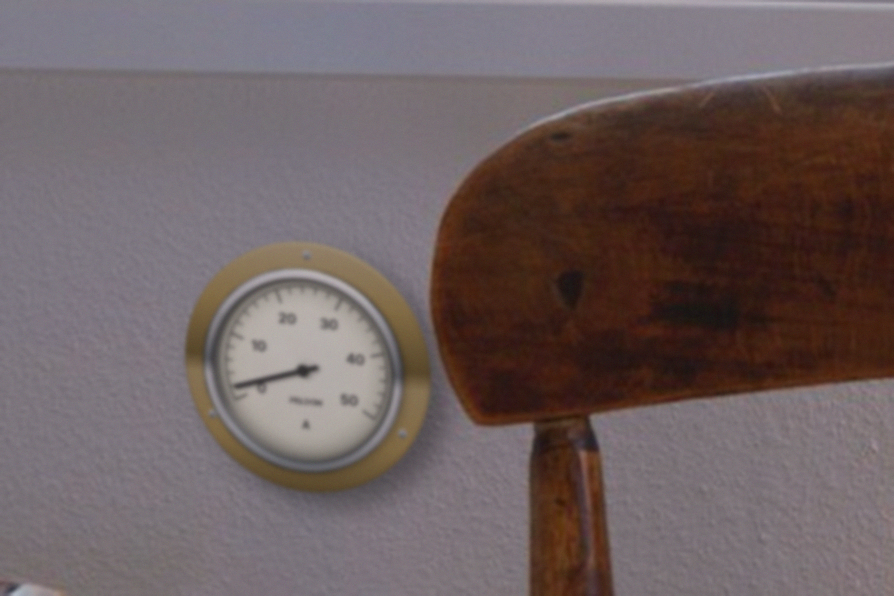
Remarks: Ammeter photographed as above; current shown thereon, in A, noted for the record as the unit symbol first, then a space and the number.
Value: A 2
